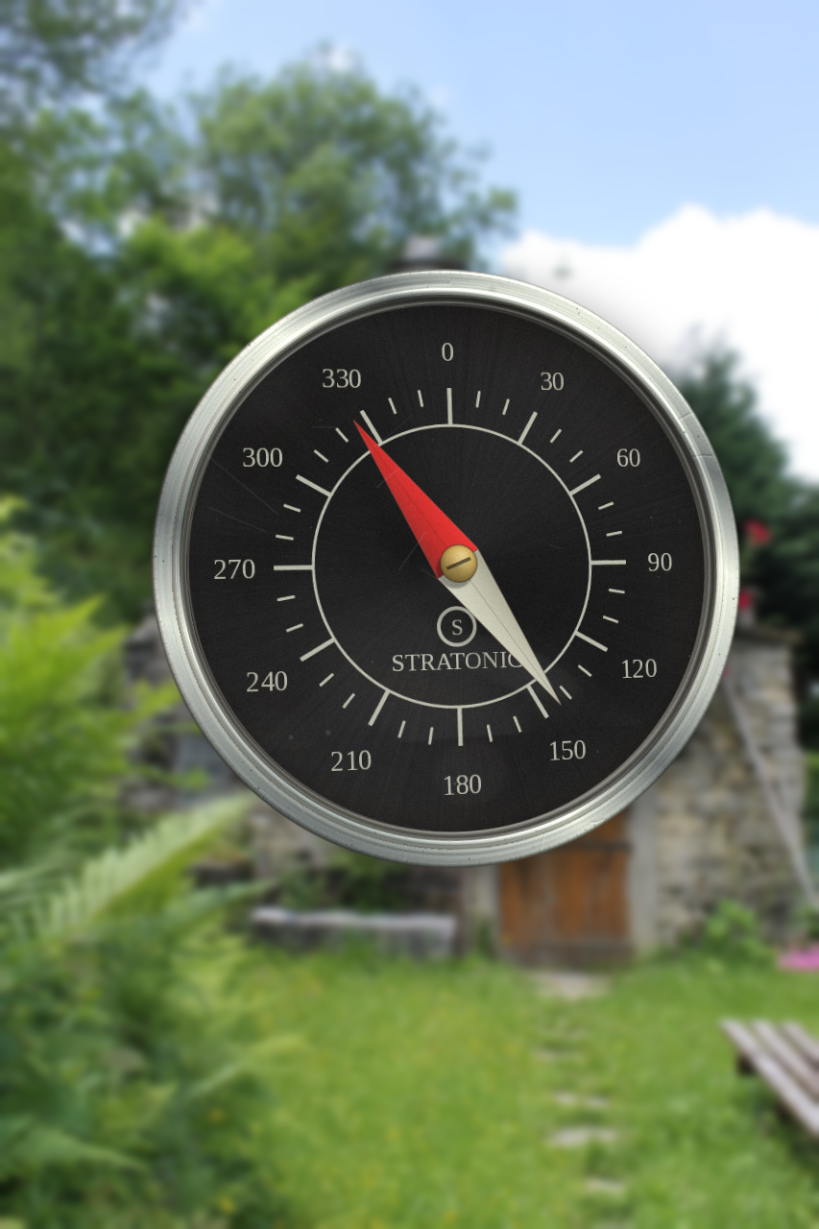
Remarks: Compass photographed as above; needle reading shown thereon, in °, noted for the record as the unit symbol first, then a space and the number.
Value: ° 325
